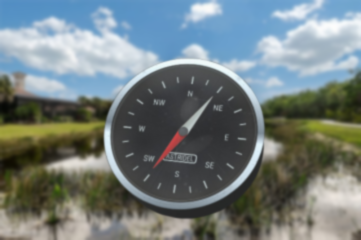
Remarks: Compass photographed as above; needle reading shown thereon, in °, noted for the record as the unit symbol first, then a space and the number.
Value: ° 210
